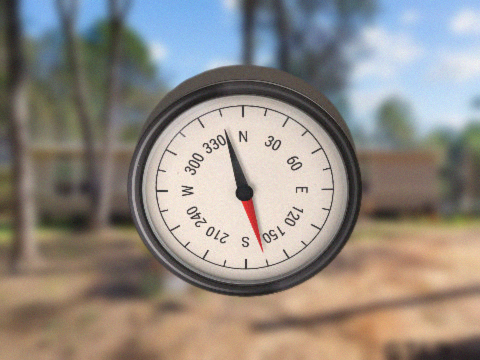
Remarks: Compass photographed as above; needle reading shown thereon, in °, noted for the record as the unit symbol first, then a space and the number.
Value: ° 165
